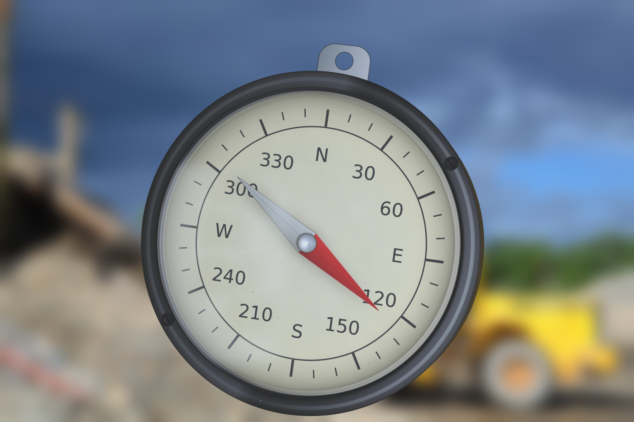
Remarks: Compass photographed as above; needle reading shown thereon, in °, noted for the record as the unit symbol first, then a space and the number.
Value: ° 125
